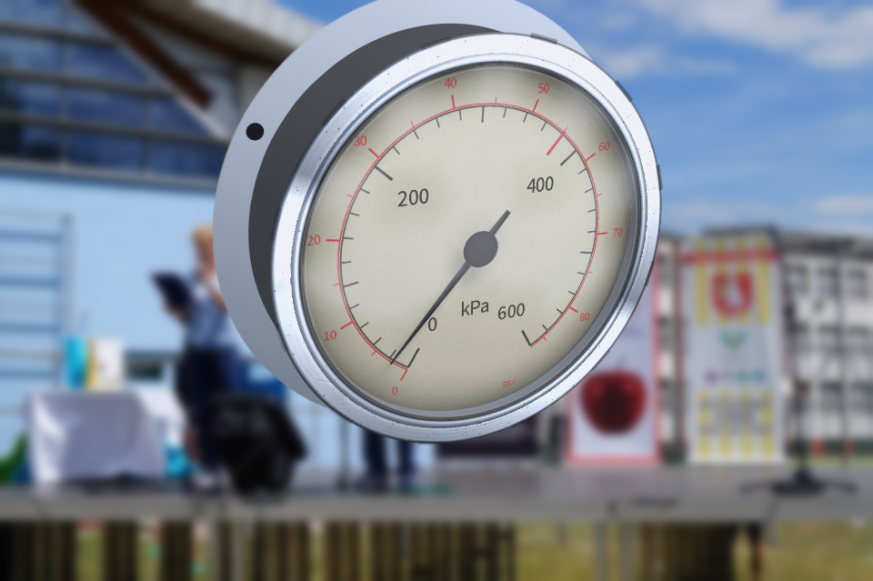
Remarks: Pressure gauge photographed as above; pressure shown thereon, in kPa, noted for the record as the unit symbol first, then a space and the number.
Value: kPa 20
